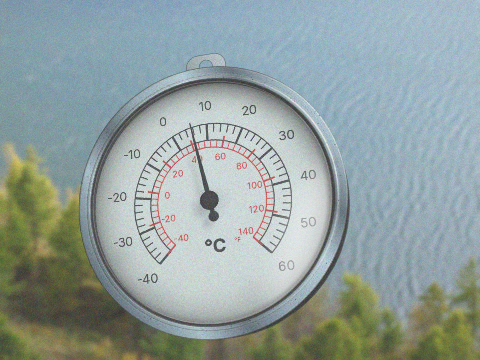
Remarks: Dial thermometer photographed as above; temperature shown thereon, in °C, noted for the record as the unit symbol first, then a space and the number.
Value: °C 6
